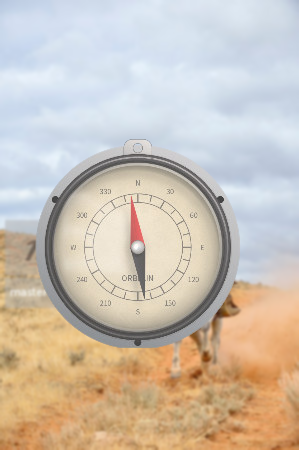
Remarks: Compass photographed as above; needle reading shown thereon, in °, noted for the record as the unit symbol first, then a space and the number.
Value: ° 352.5
